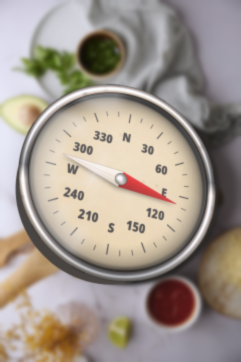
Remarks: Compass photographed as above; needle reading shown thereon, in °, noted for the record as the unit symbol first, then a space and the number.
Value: ° 100
